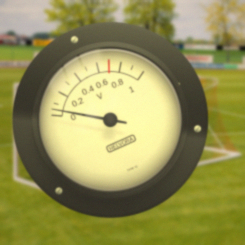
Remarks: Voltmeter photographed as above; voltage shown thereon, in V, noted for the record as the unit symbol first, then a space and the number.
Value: V 0.05
